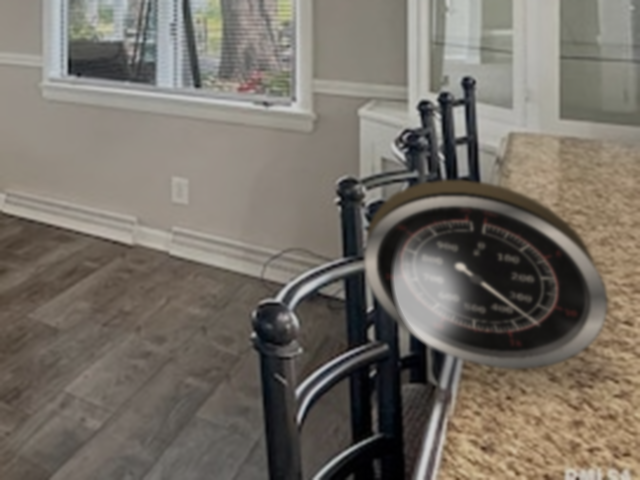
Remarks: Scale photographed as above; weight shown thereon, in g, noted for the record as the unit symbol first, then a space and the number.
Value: g 350
